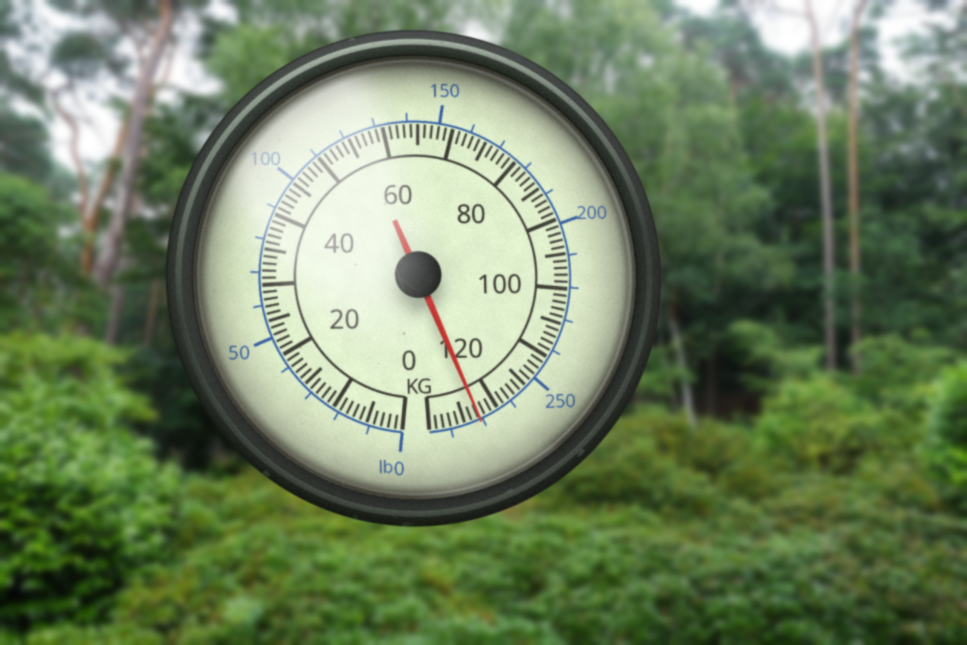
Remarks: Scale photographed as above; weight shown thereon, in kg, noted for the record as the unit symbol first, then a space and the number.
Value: kg 123
